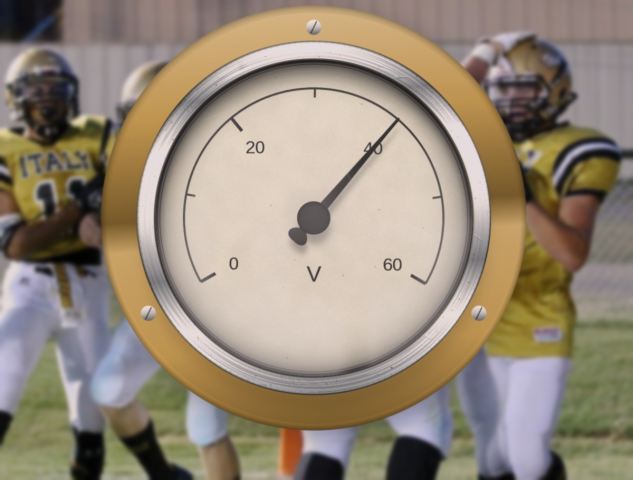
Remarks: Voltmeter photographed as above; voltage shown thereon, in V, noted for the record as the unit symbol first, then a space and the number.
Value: V 40
